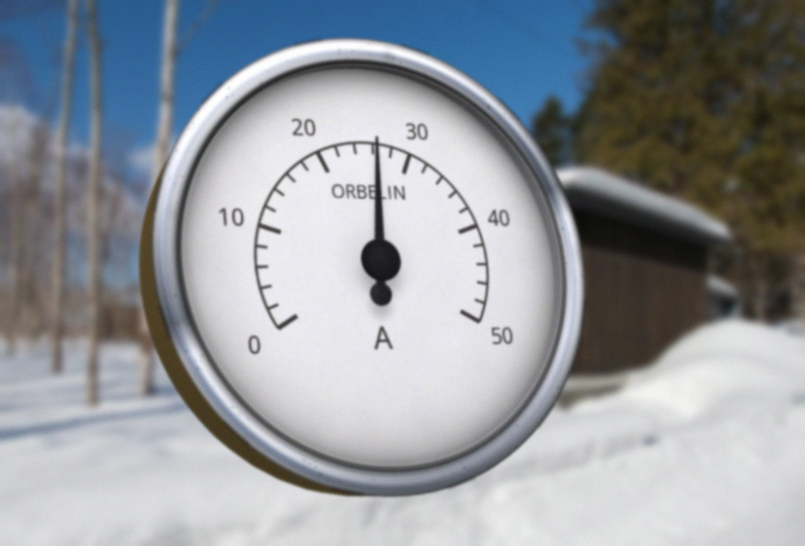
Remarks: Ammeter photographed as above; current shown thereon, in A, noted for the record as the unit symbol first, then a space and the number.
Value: A 26
